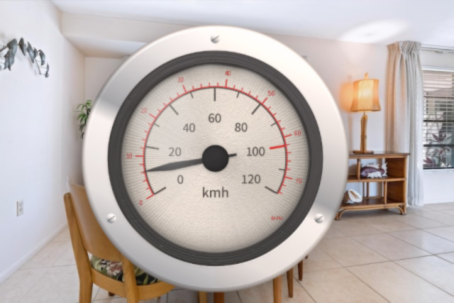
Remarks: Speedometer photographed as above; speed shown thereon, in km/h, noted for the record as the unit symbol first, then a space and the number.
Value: km/h 10
